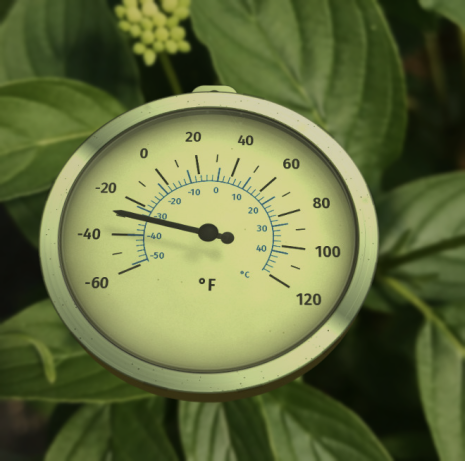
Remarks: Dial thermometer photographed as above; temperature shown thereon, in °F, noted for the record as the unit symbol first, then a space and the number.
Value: °F -30
